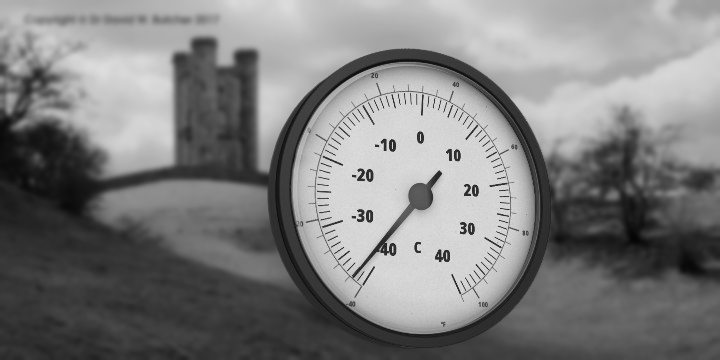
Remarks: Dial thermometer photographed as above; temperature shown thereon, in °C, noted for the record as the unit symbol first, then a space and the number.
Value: °C -38
